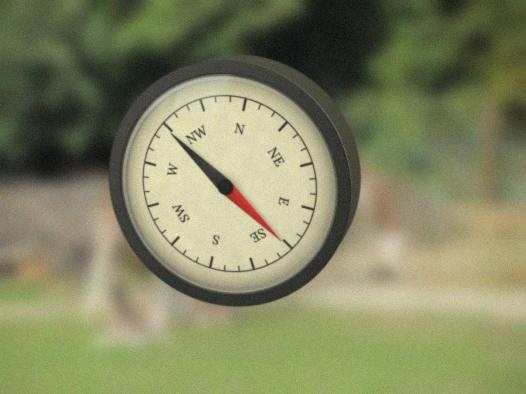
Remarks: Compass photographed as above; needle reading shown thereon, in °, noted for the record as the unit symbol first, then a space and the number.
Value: ° 120
